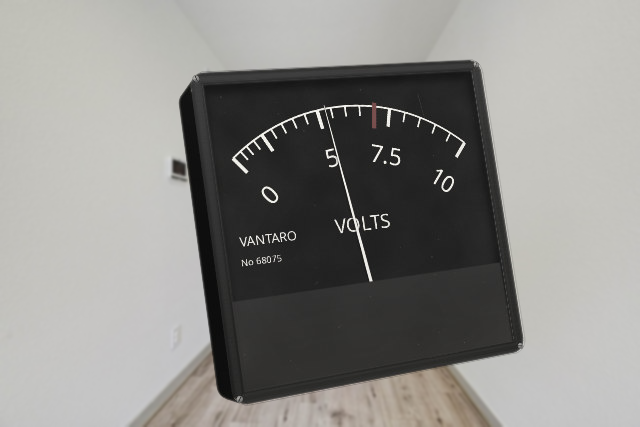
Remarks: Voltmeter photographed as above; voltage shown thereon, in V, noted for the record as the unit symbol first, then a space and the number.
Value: V 5.25
